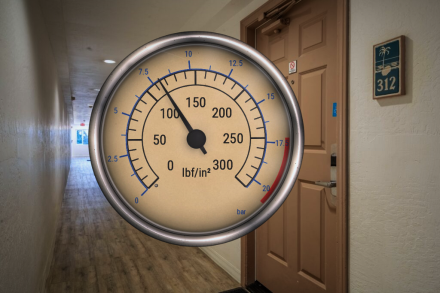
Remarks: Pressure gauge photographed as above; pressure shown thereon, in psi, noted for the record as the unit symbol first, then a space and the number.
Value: psi 115
